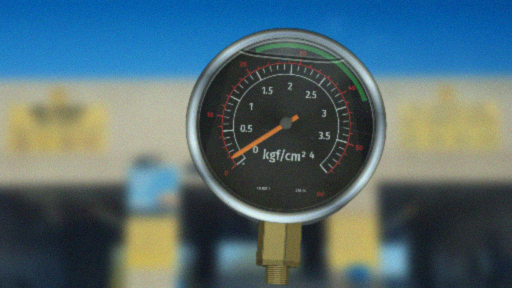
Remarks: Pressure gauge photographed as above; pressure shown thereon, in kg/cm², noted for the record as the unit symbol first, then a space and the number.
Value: kg/cm² 0.1
